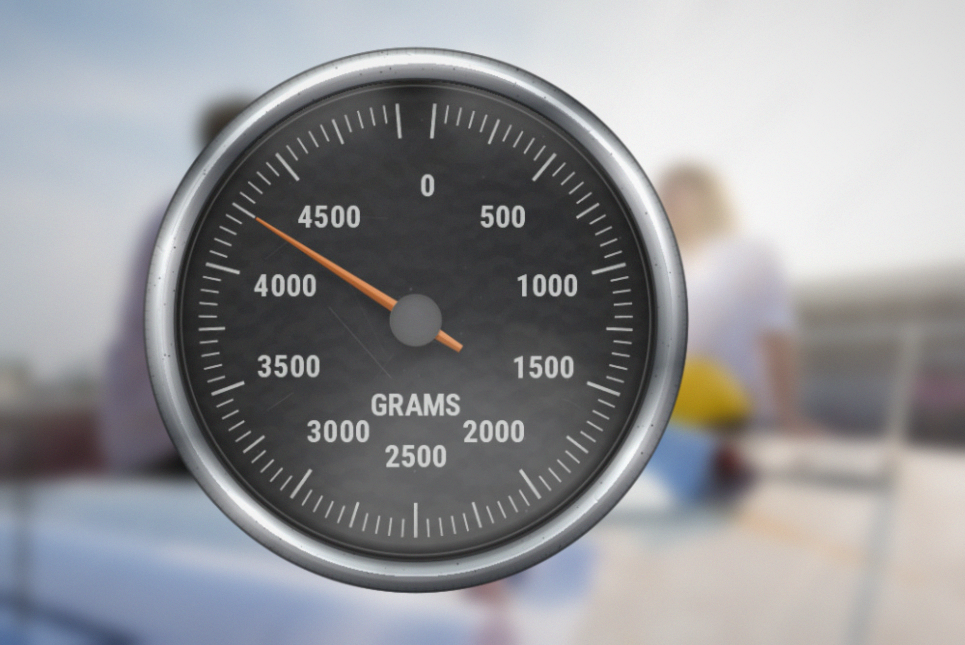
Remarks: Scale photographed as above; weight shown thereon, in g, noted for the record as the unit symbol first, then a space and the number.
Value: g 4250
